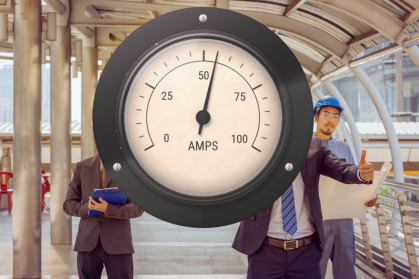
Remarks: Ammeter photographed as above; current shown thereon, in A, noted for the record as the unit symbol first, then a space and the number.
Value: A 55
